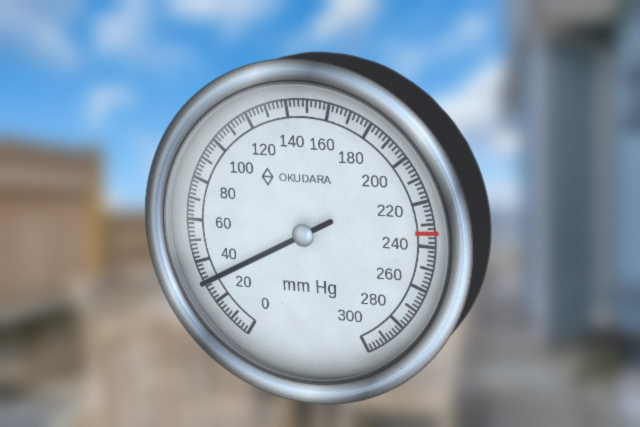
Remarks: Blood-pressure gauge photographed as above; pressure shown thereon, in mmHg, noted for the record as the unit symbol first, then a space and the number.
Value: mmHg 30
